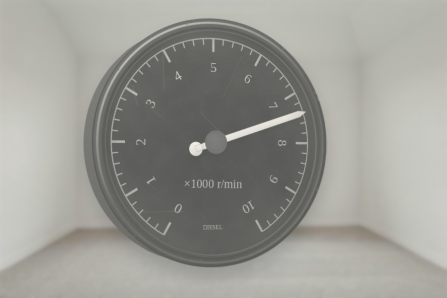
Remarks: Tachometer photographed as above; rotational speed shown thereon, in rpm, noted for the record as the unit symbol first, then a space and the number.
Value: rpm 7400
